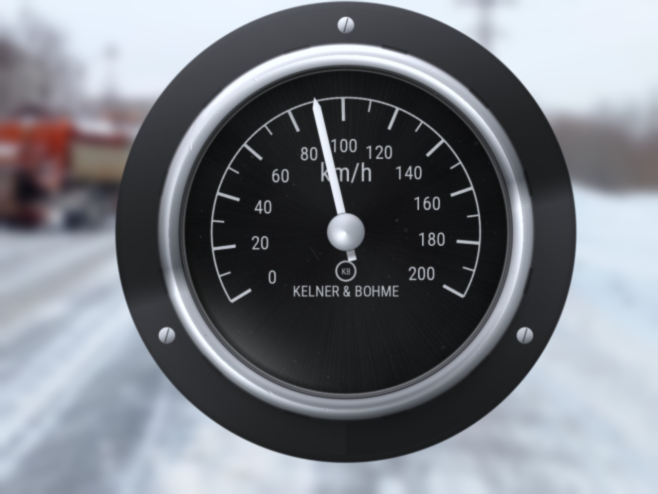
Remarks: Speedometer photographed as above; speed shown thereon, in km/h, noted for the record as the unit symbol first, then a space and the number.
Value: km/h 90
